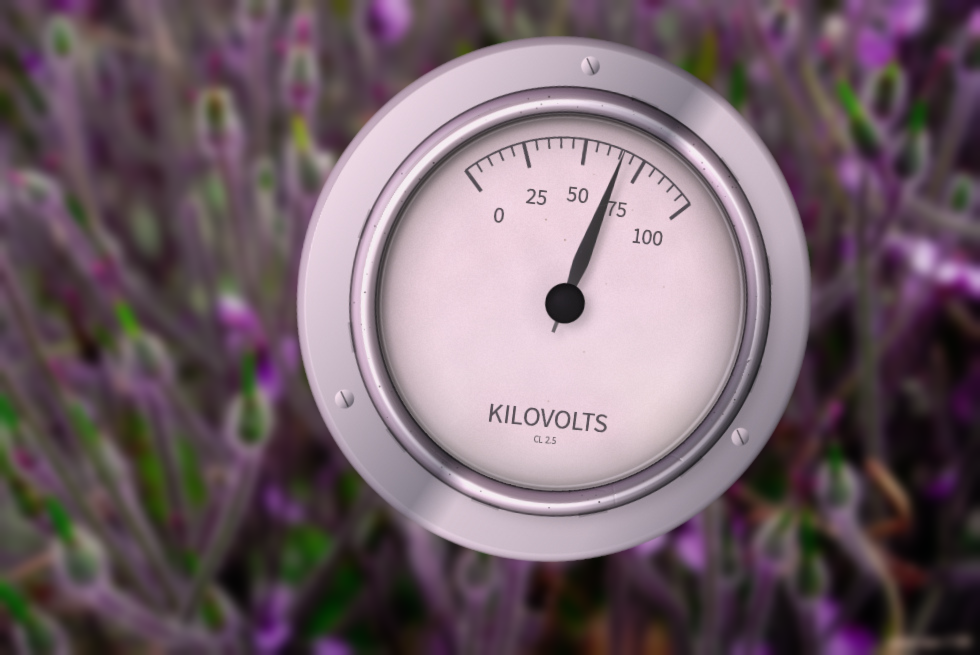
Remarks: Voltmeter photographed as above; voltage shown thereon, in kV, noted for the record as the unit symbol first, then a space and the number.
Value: kV 65
